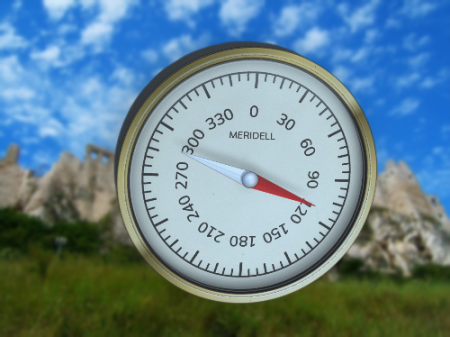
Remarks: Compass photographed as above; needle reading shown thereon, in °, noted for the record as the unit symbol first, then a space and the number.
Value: ° 110
